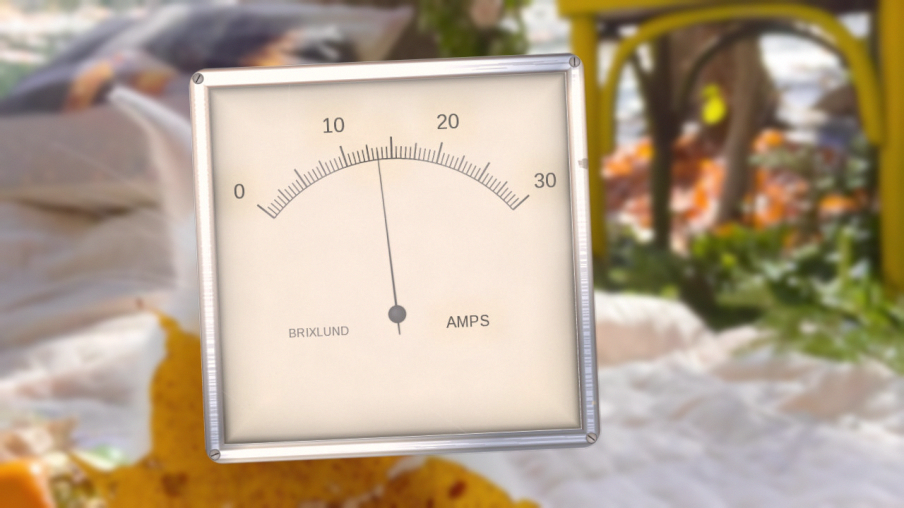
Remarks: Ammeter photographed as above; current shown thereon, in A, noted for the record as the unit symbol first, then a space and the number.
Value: A 13.5
